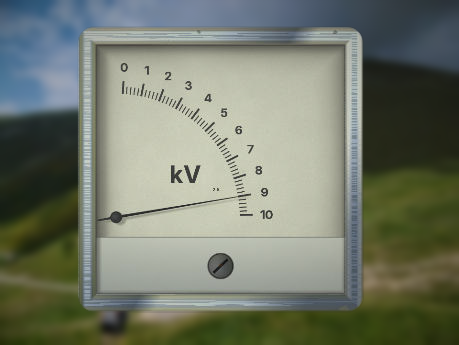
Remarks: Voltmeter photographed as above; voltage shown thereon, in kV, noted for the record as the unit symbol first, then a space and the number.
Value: kV 9
